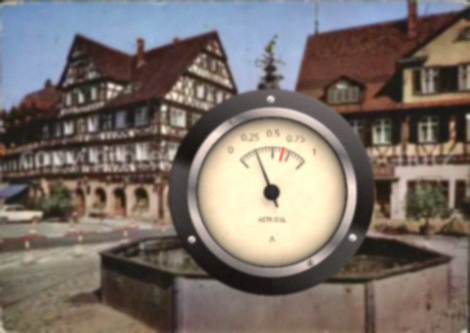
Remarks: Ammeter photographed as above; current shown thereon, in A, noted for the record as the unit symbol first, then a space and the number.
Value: A 0.25
